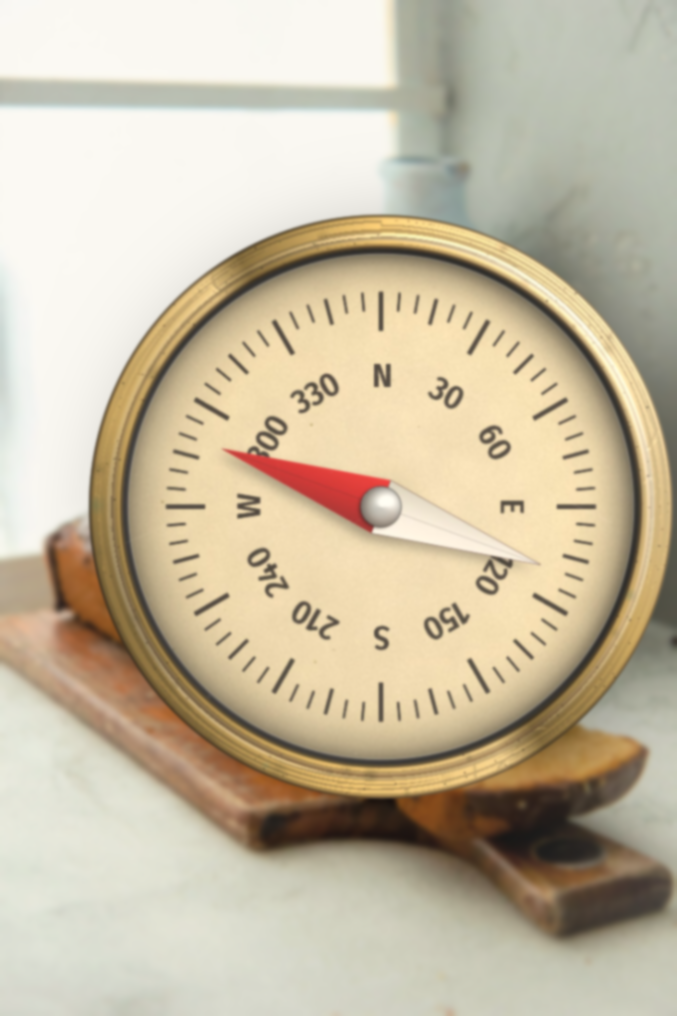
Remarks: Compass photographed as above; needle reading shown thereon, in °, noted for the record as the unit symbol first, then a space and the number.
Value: ° 290
